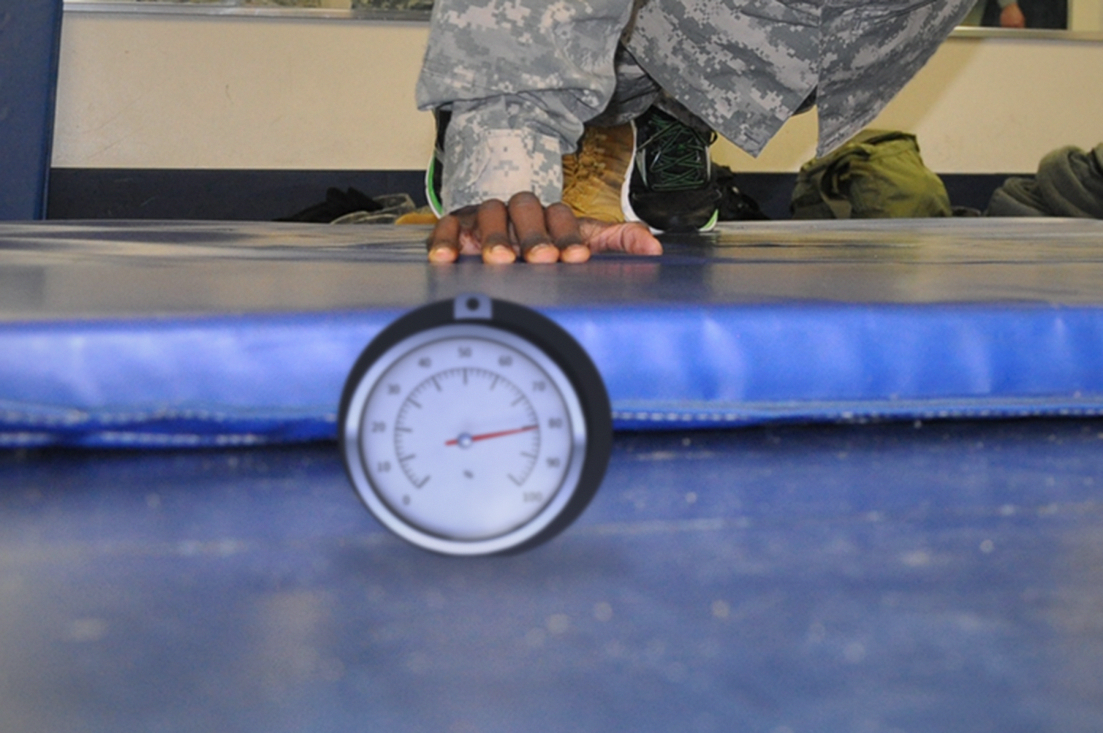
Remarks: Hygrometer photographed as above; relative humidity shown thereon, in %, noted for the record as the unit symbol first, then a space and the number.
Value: % 80
